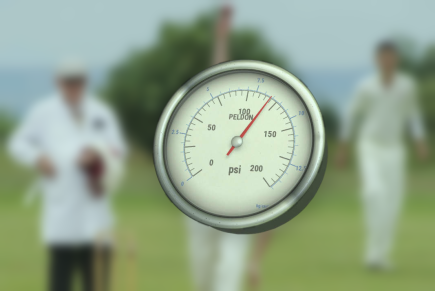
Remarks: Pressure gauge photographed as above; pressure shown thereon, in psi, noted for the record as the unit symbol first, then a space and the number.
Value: psi 120
